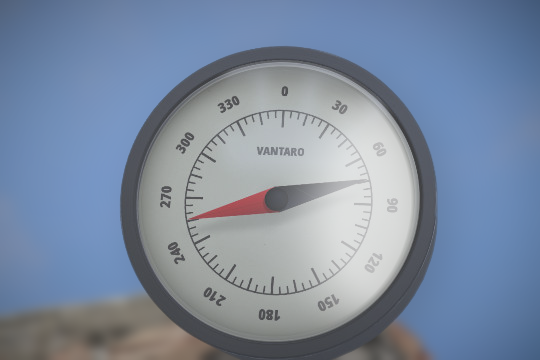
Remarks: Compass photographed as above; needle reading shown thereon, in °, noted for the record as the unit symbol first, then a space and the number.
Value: ° 255
